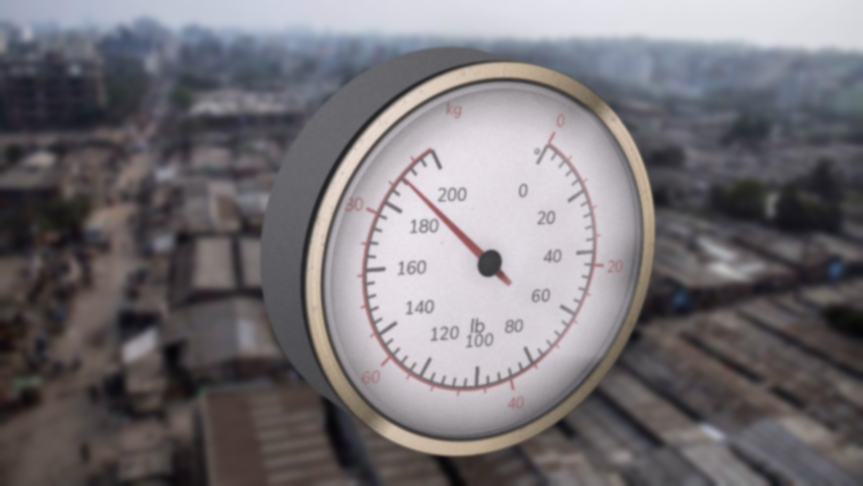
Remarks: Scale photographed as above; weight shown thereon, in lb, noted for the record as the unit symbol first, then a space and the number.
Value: lb 188
